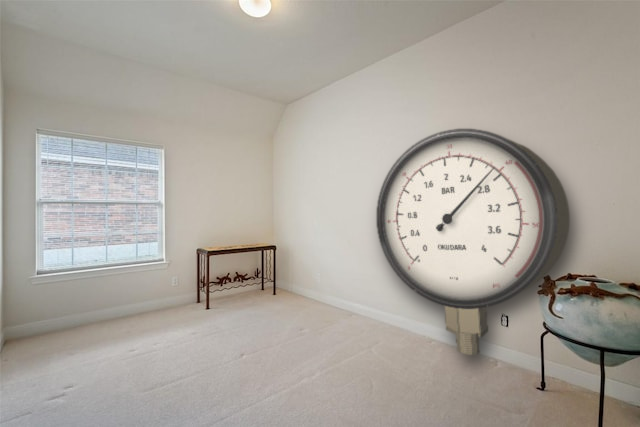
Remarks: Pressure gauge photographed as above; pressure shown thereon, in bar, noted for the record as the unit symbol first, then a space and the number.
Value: bar 2.7
